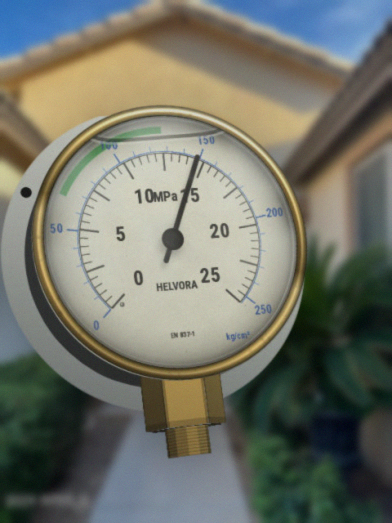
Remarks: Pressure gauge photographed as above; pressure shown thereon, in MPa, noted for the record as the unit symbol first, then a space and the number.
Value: MPa 14.5
